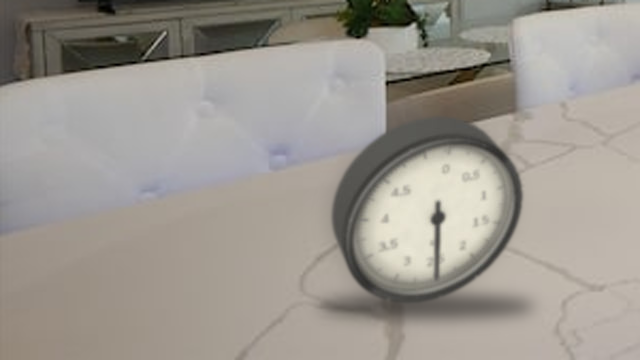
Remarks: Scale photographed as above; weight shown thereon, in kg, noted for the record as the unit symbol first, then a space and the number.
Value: kg 2.5
